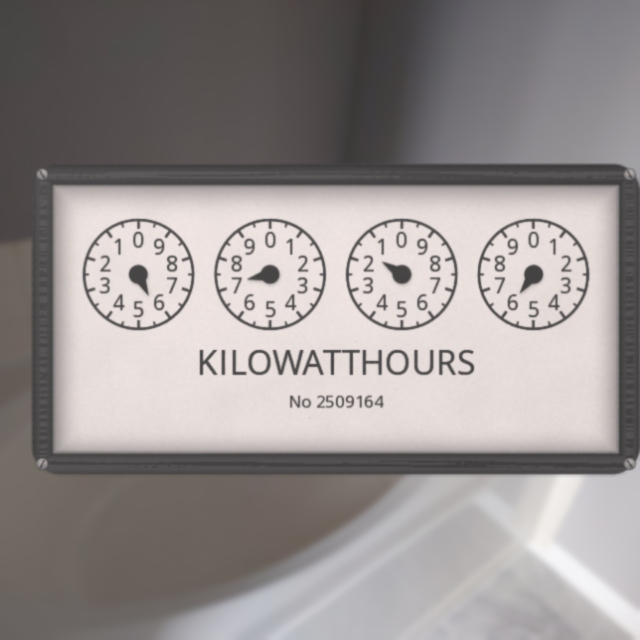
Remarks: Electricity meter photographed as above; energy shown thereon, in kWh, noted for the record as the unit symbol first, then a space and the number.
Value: kWh 5716
